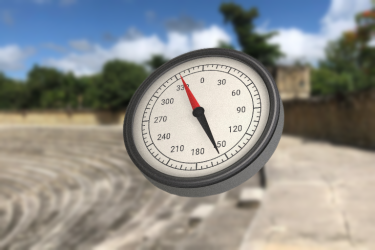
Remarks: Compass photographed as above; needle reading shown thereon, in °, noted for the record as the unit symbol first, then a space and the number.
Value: ° 335
